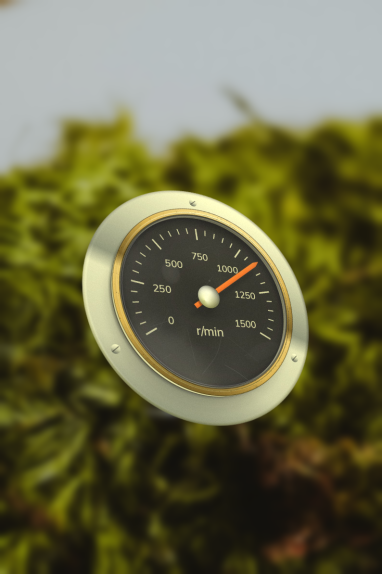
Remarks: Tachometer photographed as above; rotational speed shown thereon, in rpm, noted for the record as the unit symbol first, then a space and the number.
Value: rpm 1100
